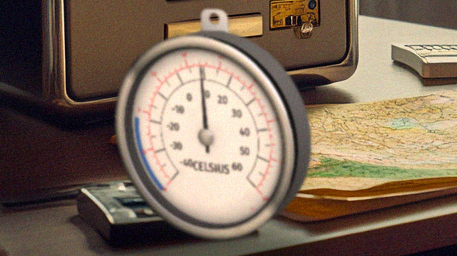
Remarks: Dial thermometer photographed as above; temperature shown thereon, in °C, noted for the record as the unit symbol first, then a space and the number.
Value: °C 10
